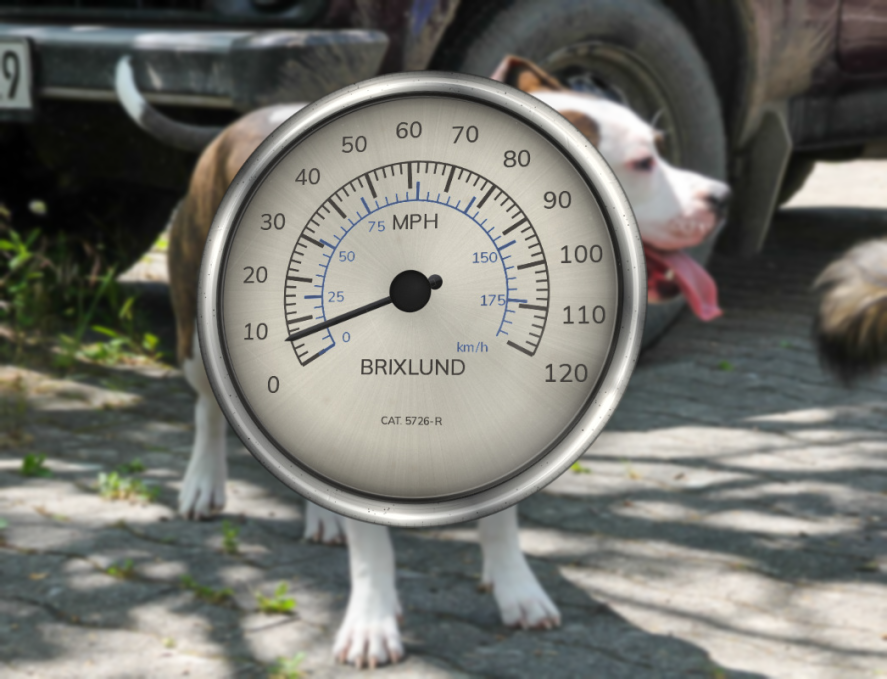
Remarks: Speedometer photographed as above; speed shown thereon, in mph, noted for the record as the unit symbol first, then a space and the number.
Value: mph 6
